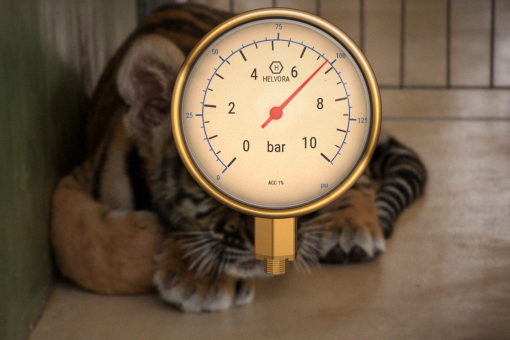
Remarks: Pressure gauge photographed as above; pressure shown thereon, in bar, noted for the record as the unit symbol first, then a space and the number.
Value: bar 6.75
